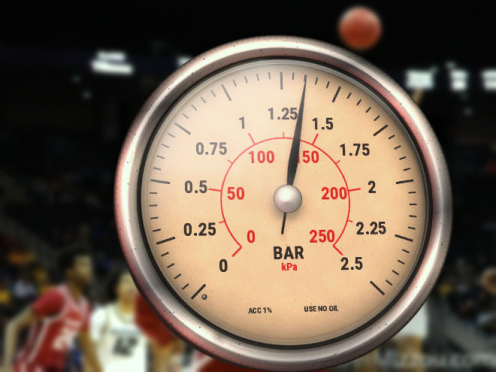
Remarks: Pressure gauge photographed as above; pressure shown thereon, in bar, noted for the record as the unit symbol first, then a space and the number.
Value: bar 1.35
